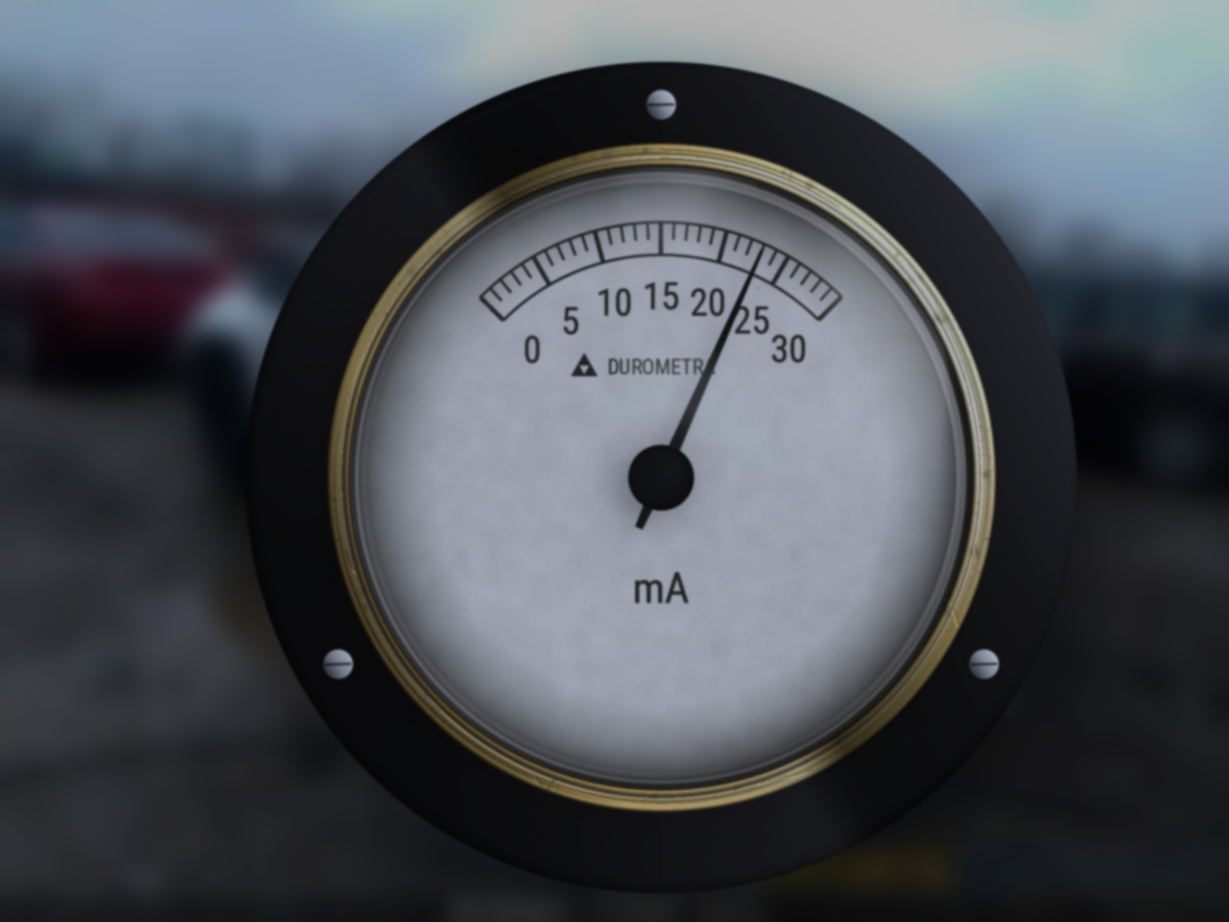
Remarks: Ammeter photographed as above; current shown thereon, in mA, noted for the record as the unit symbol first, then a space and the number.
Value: mA 23
